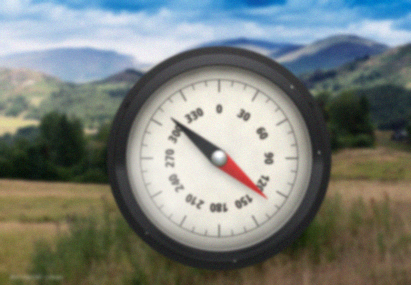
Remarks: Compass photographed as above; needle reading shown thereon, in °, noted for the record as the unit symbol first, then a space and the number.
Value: ° 130
